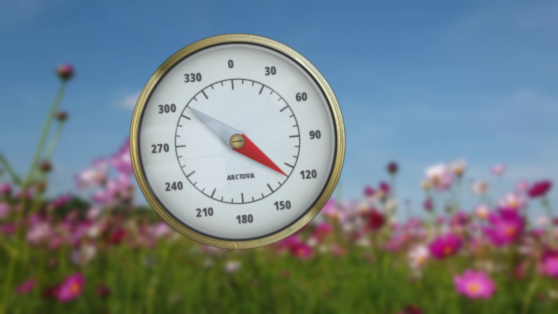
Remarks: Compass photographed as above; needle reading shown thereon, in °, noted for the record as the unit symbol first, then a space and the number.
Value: ° 130
